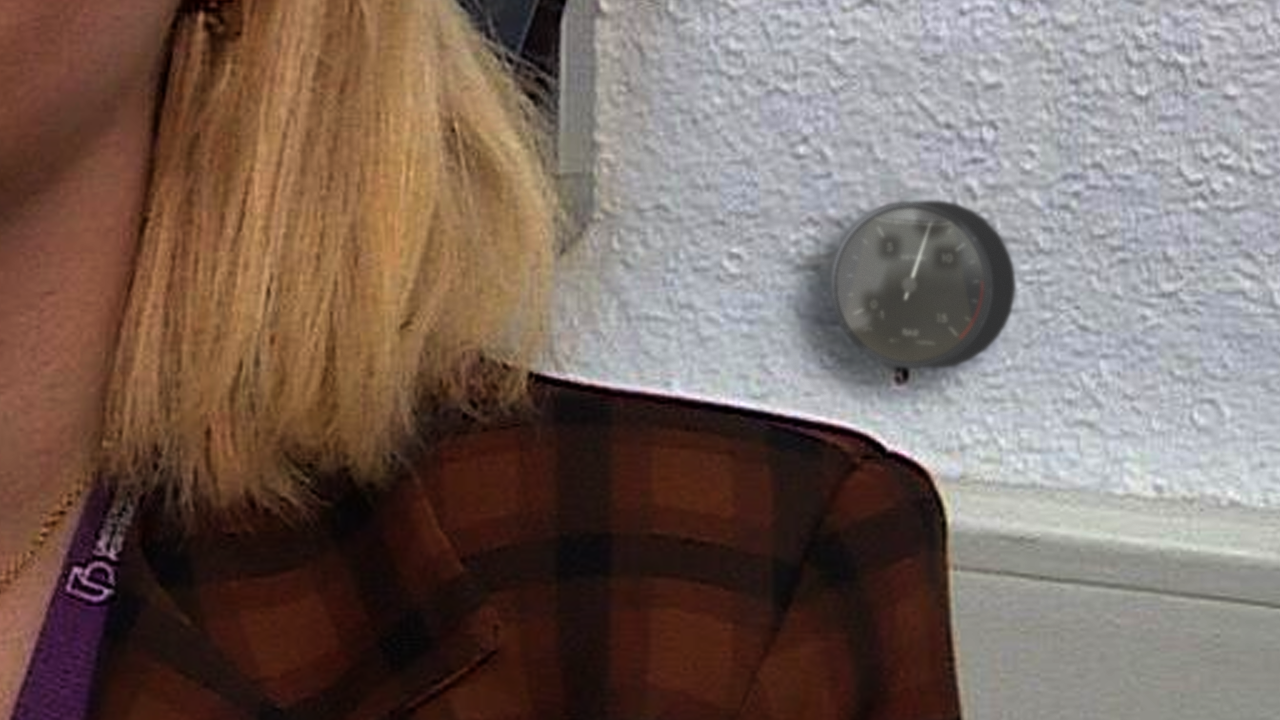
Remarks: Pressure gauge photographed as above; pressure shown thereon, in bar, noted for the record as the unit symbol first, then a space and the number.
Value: bar 8
